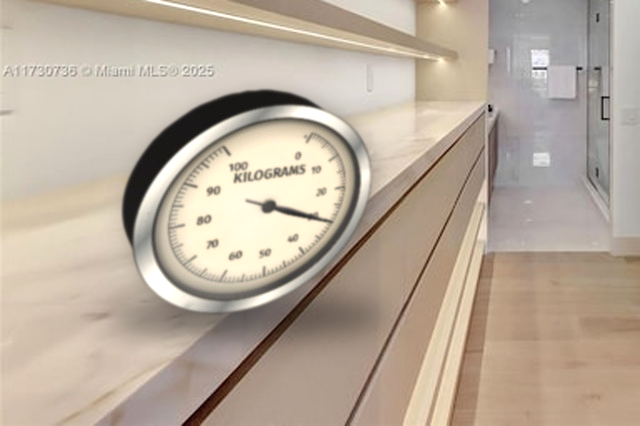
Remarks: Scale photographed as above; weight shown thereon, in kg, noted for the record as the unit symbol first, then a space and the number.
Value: kg 30
